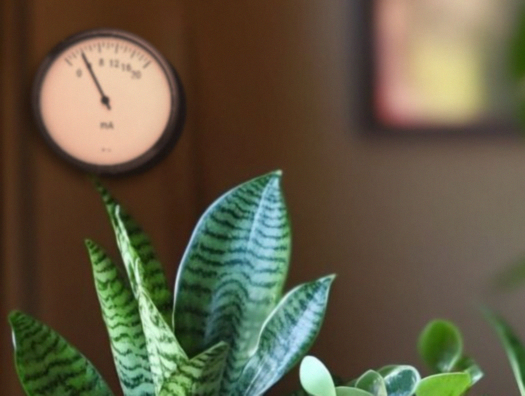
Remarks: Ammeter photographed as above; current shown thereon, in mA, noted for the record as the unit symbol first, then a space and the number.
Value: mA 4
